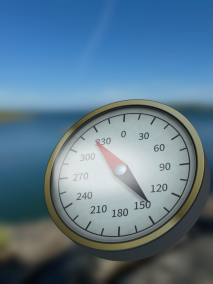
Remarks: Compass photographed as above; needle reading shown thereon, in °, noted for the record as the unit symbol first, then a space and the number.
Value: ° 322.5
